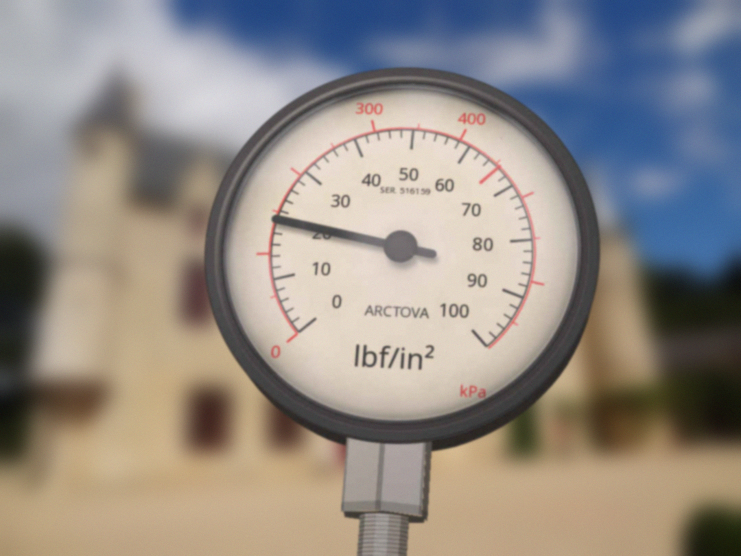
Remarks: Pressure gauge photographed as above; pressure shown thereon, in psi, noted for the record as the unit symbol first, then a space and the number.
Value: psi 20
